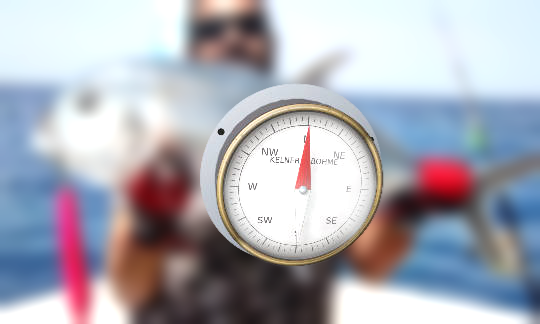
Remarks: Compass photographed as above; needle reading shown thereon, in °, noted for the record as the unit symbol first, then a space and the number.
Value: ° 0
